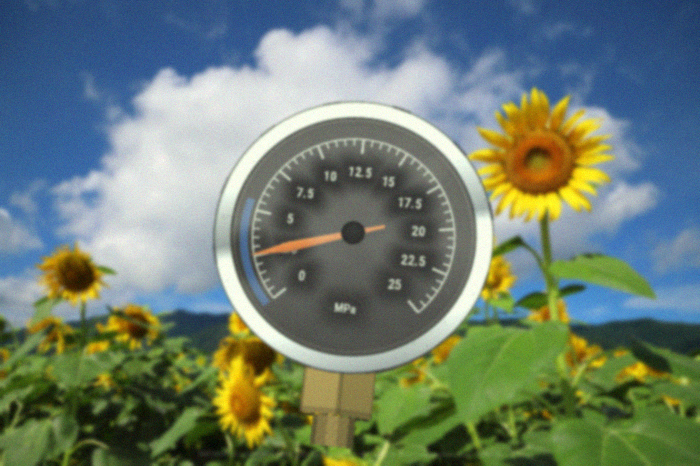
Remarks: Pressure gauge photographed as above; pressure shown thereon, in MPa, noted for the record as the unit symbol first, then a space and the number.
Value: MPa 2.5
